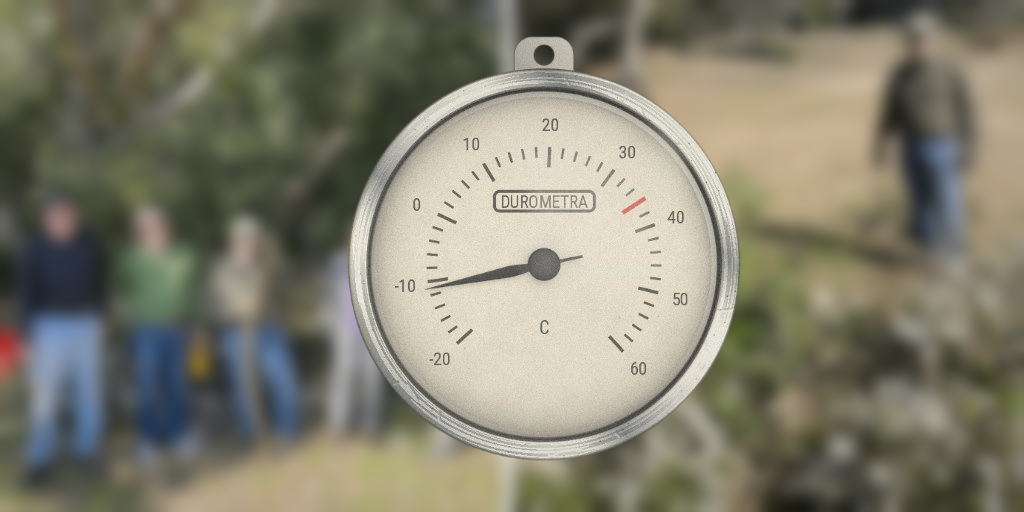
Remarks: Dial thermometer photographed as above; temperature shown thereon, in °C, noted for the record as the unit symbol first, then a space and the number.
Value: °C -11
